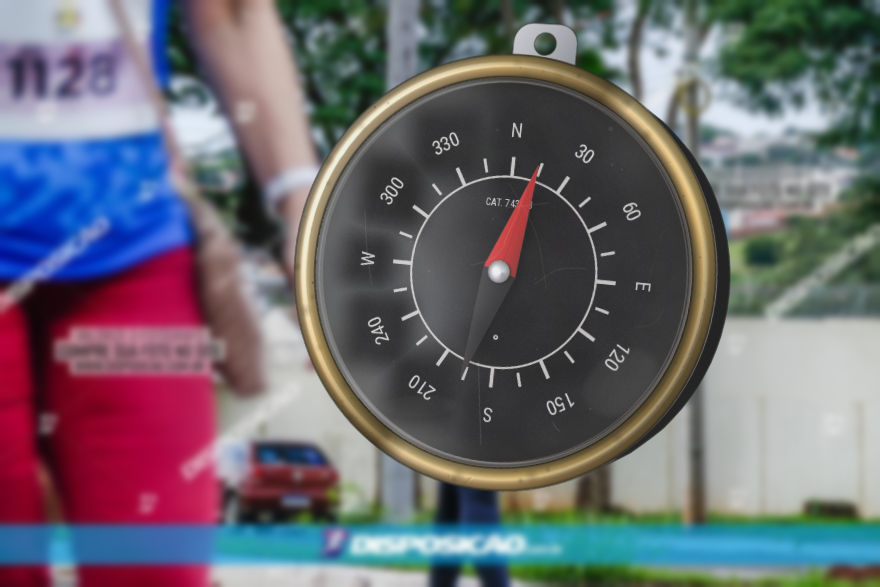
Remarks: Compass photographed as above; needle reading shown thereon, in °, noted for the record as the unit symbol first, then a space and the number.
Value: ° 15
